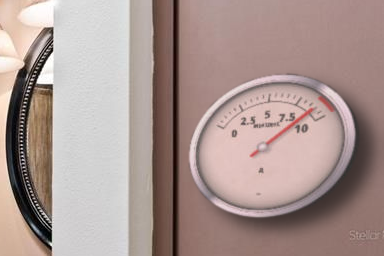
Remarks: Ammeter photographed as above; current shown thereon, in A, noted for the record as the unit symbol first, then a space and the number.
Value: A 9
